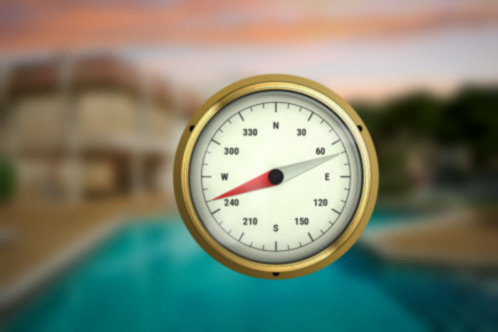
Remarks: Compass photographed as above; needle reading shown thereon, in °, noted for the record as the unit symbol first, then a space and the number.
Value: ° 250
